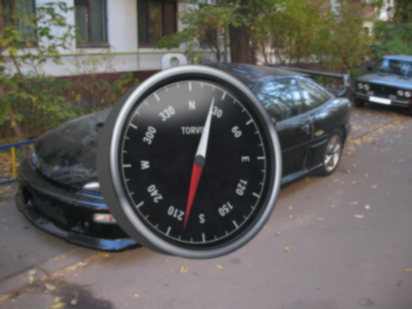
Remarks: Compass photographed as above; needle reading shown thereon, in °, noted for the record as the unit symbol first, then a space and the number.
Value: ° 200
